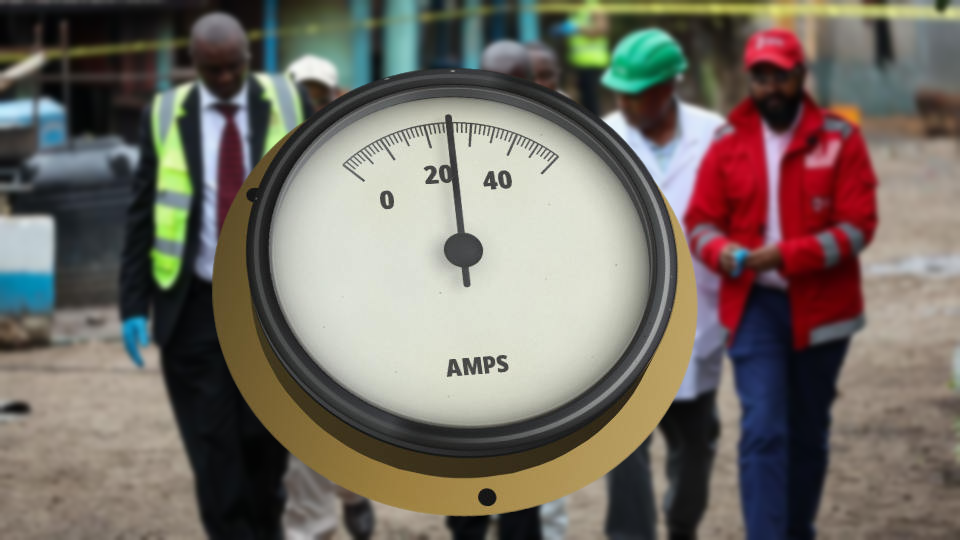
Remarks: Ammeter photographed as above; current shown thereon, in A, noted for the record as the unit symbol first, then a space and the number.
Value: A 25
